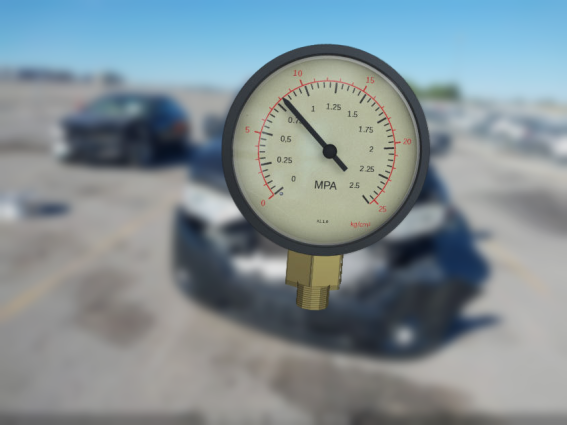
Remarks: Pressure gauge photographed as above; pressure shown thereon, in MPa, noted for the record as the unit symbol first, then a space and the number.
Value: MPa 0.8
